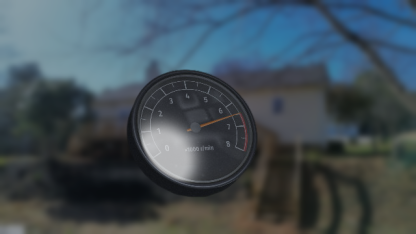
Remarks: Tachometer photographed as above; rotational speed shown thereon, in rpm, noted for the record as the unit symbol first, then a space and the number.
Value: rpm 6500
